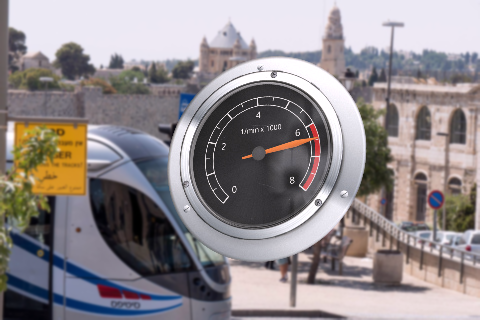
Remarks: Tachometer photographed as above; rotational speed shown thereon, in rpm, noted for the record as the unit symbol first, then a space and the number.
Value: rpm 6500
